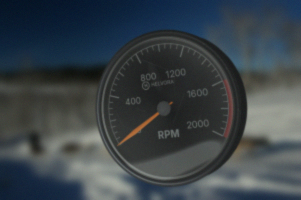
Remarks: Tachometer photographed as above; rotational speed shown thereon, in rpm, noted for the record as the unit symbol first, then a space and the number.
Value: rpm 0
